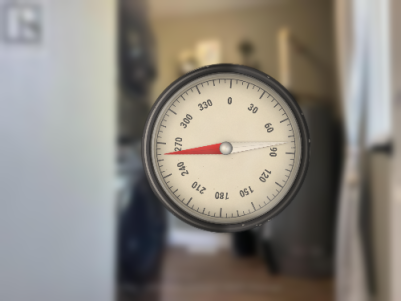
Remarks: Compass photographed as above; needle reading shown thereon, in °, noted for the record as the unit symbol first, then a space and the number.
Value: ° 260
